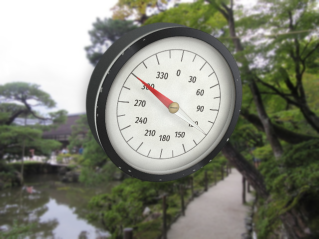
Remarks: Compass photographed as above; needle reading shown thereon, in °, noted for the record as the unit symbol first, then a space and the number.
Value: ° 300
